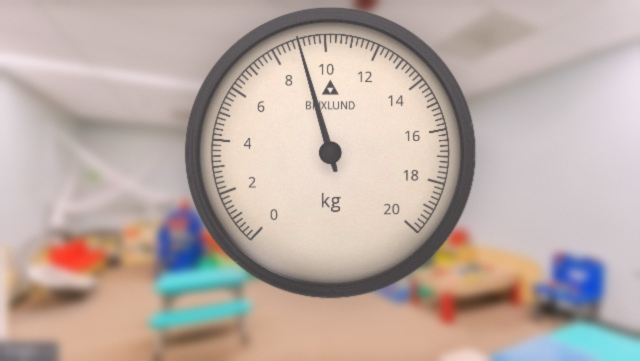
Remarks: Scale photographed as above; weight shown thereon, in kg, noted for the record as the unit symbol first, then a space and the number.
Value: kg 9
